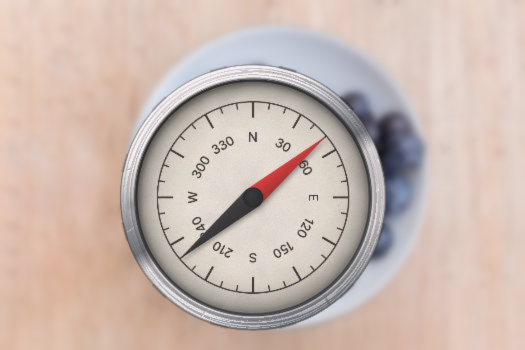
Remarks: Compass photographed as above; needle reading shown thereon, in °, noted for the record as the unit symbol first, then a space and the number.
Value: ° 50
